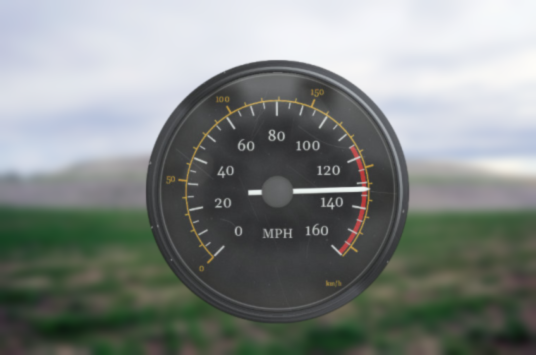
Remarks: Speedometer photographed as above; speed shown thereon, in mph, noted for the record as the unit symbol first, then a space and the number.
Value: mph 132.5
